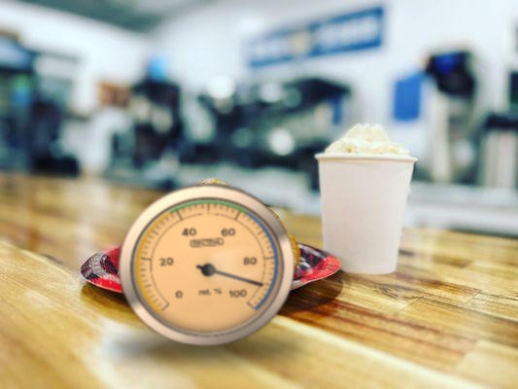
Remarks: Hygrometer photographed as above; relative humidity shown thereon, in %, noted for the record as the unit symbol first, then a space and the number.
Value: % 90
